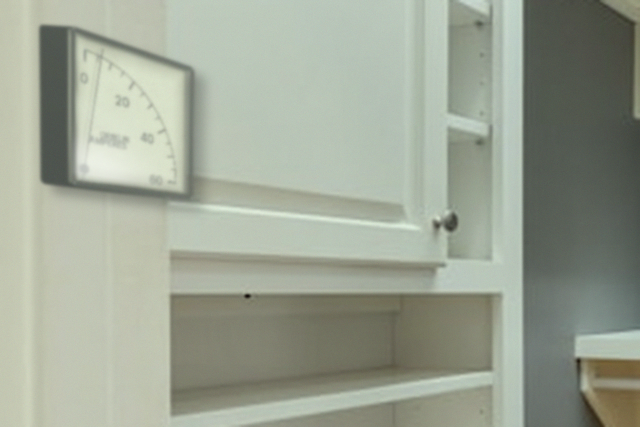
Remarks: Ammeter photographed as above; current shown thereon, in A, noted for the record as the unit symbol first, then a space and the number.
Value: A 5
